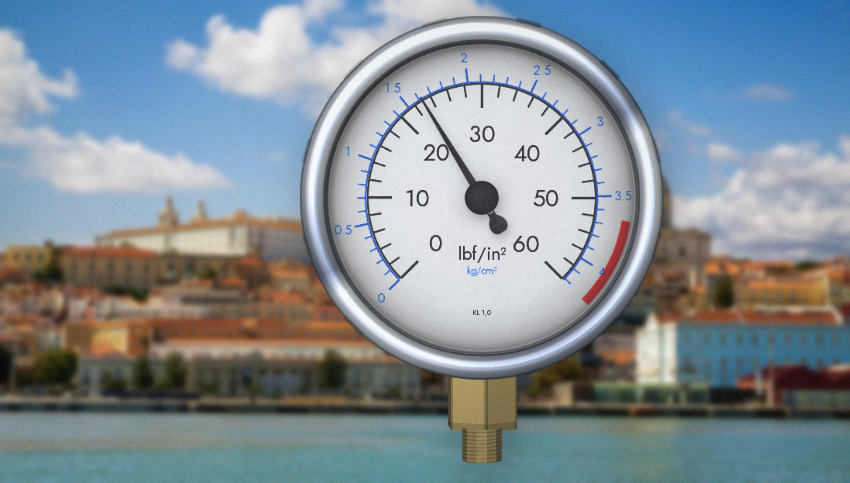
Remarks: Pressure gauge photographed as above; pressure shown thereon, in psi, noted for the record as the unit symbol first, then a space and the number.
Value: psi 23
